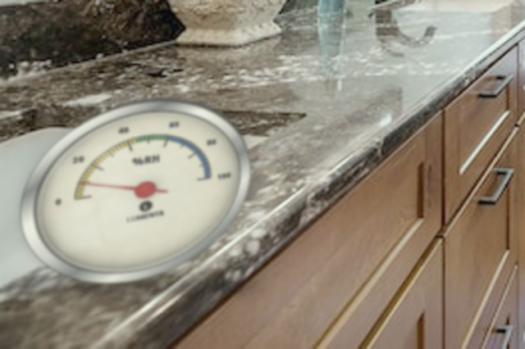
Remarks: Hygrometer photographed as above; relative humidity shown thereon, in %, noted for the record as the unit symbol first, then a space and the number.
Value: % 10
